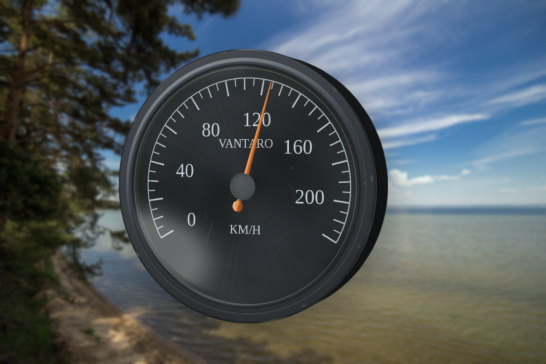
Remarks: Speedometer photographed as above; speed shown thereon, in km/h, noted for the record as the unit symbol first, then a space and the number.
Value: km/h 125
